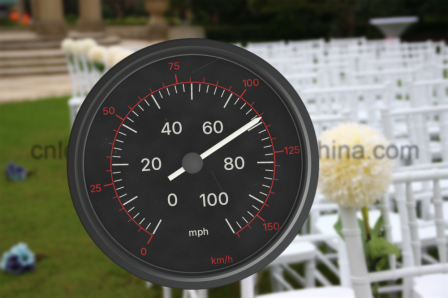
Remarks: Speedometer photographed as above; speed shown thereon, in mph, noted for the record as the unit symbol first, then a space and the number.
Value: mph 69
